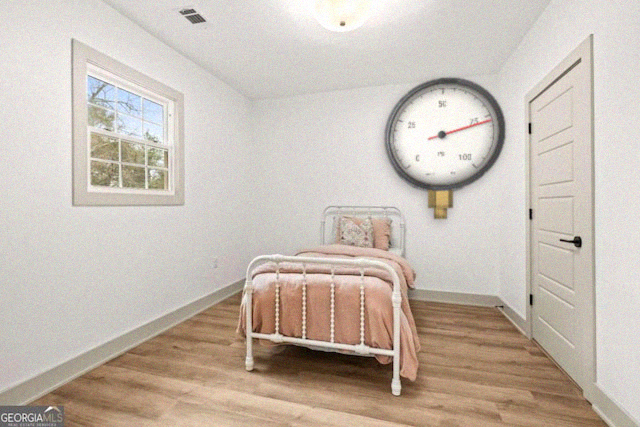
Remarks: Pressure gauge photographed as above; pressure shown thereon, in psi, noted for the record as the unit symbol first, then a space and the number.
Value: psi 77.5
